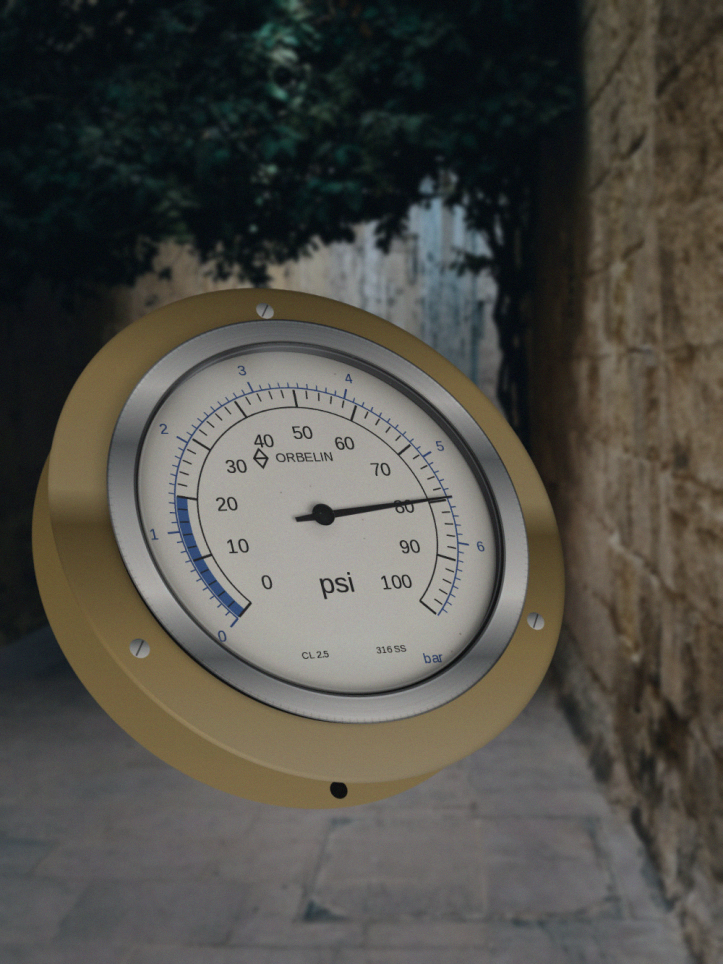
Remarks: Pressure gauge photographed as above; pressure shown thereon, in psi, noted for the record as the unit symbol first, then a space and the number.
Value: psi 80
